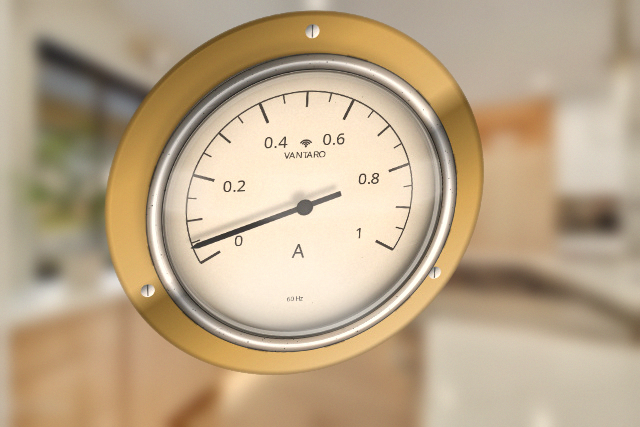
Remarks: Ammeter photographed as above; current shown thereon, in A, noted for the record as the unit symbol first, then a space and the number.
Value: A 0.05
